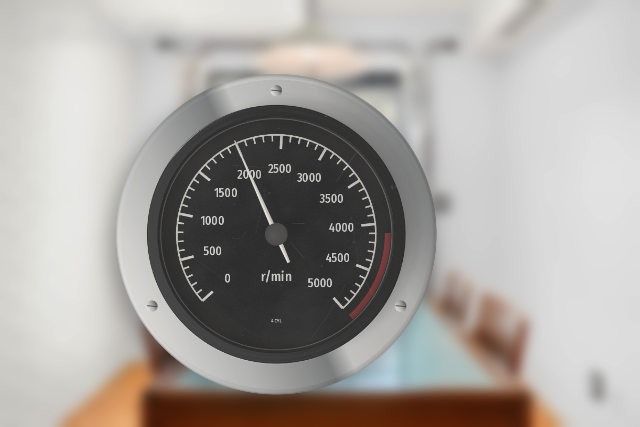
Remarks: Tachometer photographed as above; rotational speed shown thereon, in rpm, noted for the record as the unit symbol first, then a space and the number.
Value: rpm 2000
